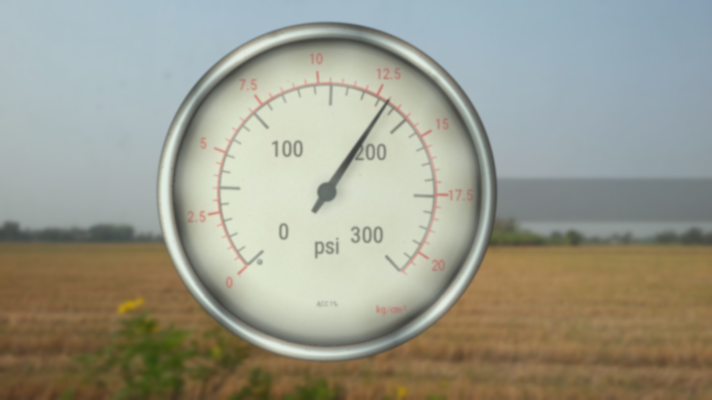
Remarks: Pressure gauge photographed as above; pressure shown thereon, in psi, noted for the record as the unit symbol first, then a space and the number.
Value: psi 185
